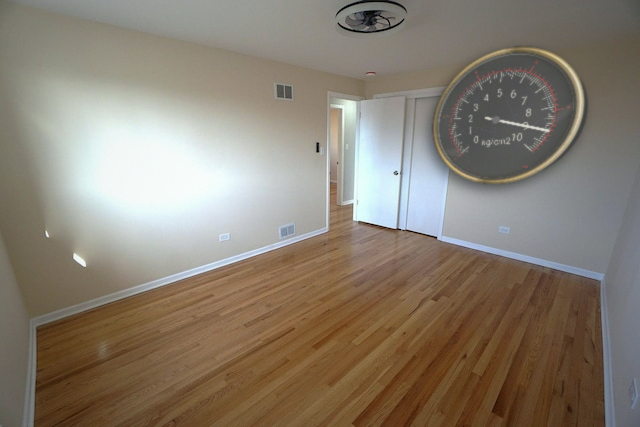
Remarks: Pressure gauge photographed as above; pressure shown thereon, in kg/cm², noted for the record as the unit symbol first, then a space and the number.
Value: kg/cm² 9
